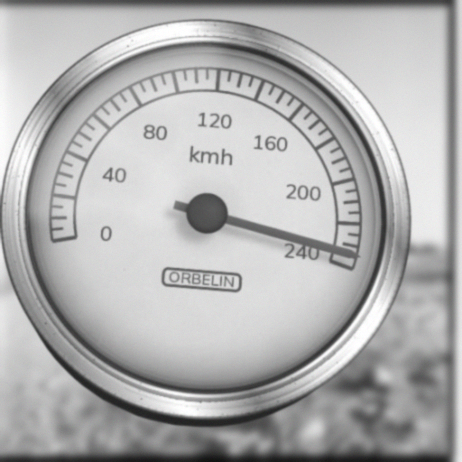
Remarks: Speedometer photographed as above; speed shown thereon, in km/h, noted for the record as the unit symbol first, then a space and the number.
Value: km/h 235
